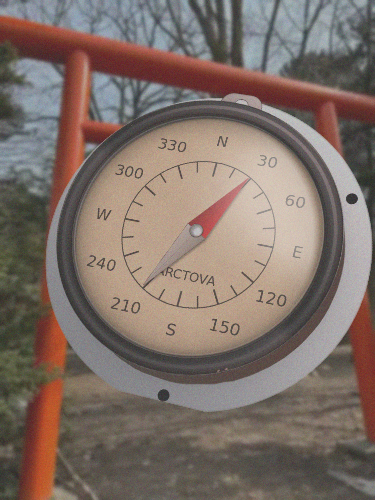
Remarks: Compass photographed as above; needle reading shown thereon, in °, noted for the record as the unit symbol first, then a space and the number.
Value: ° 30
